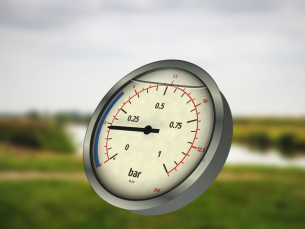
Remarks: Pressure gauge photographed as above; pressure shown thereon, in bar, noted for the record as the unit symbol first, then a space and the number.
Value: bar 0.15
